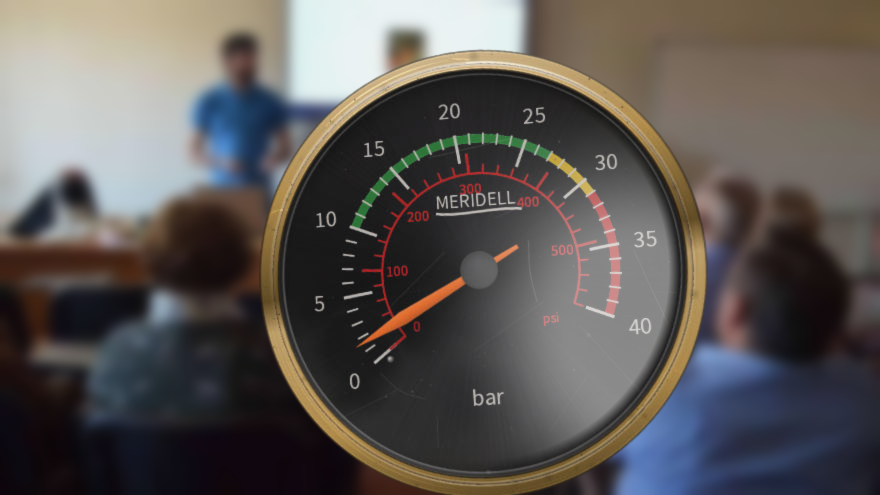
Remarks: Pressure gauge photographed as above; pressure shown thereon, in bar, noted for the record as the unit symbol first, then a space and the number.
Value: bar 1.5
